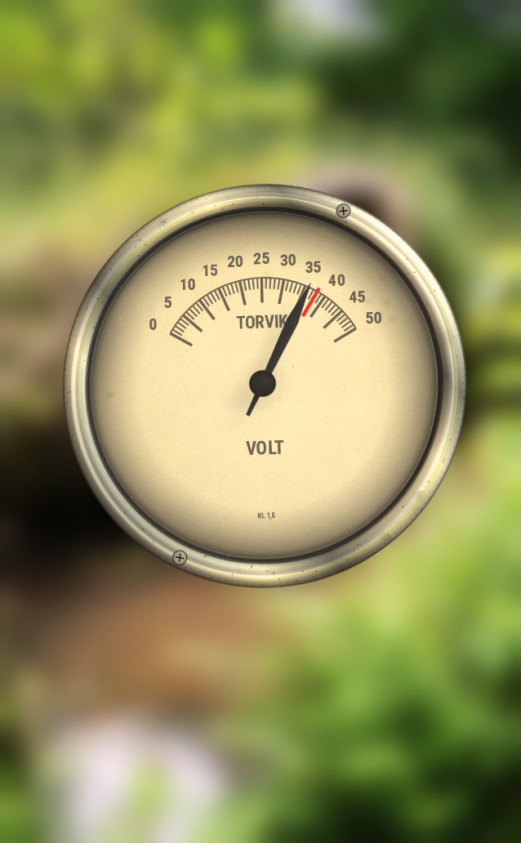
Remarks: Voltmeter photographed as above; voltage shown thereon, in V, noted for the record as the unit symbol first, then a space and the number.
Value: V 36
